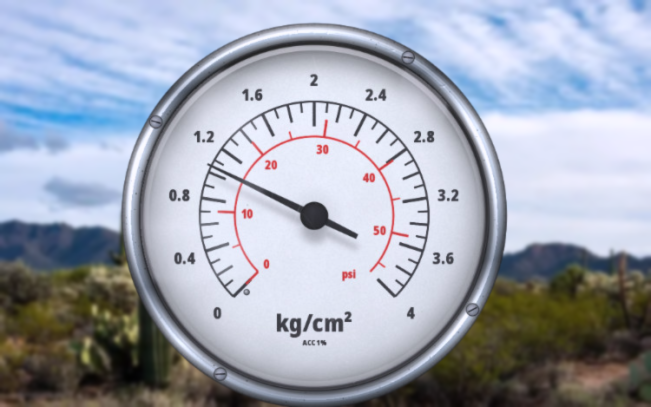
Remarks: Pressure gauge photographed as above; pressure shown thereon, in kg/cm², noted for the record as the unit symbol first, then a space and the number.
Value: kg/cm² 1.05
